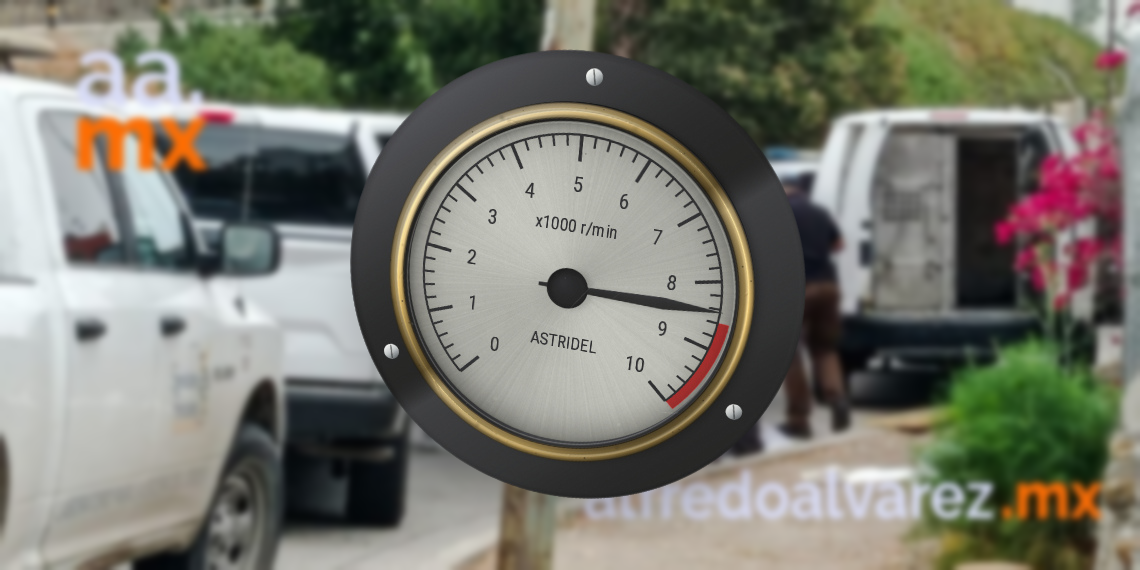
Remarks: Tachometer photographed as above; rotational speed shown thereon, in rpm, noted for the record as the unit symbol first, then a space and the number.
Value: rpm 8400
